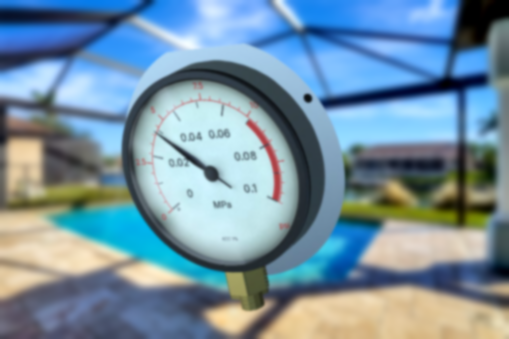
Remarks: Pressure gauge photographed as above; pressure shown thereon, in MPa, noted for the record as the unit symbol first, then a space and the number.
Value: MPa 0.03
